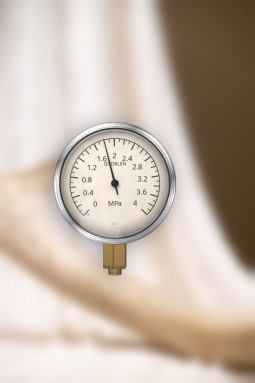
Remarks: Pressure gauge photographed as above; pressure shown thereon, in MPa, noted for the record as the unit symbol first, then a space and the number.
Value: MPa 1.8
